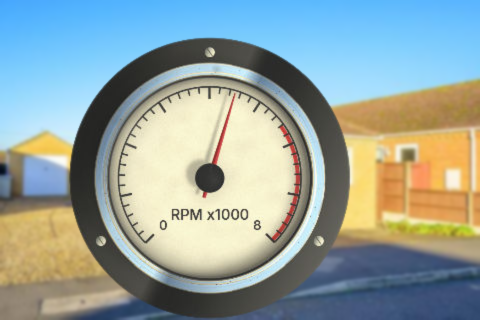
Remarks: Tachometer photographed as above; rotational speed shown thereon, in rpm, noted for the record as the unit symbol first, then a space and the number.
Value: rpm 4500
